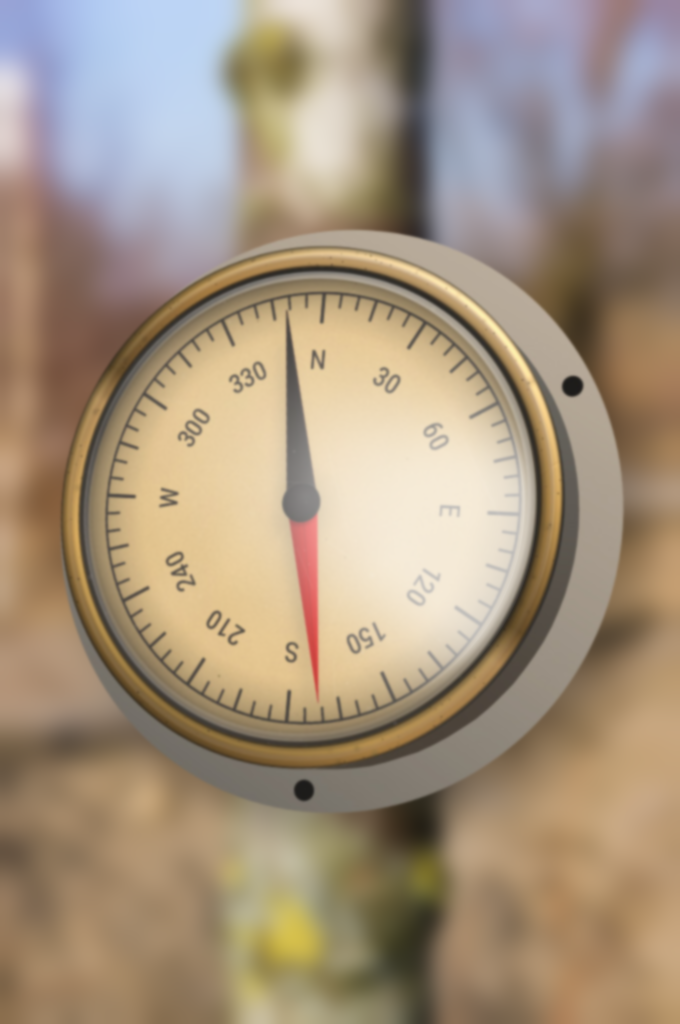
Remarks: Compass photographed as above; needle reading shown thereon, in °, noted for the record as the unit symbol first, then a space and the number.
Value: ° 170
